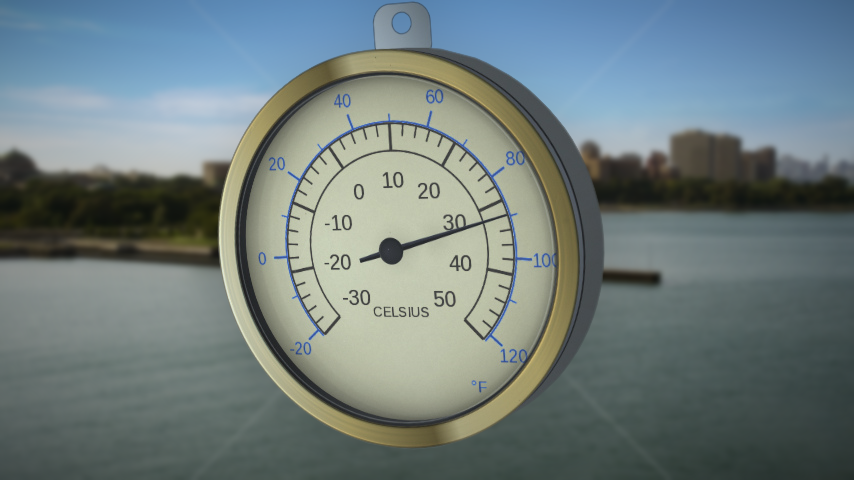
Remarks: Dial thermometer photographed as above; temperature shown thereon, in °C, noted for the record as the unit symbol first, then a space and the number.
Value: °C 32
